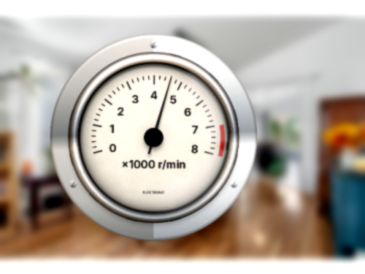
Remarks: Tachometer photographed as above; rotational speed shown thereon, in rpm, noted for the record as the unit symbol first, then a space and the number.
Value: rpm 4600
